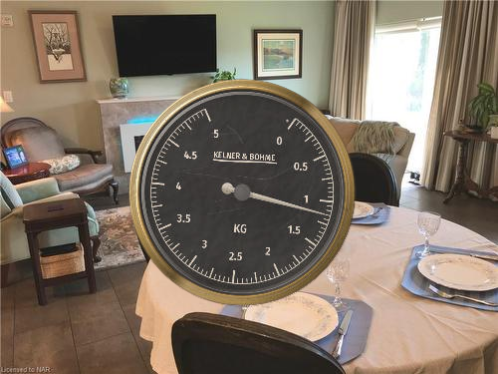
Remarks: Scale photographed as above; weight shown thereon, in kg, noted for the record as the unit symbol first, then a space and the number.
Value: kg 1.15
